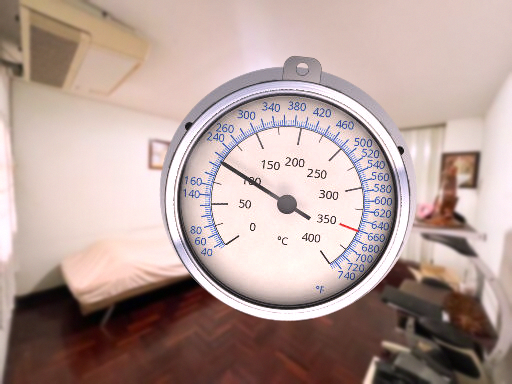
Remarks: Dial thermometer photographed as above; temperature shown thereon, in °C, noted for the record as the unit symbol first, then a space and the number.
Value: °C 100
